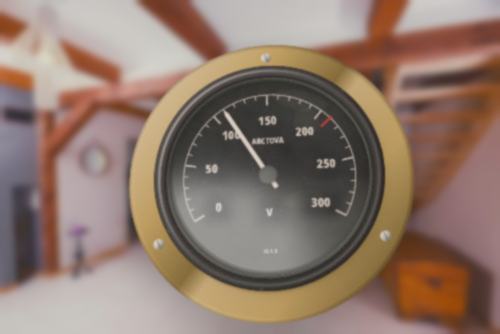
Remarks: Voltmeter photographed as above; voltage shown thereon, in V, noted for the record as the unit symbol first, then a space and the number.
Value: V 110
